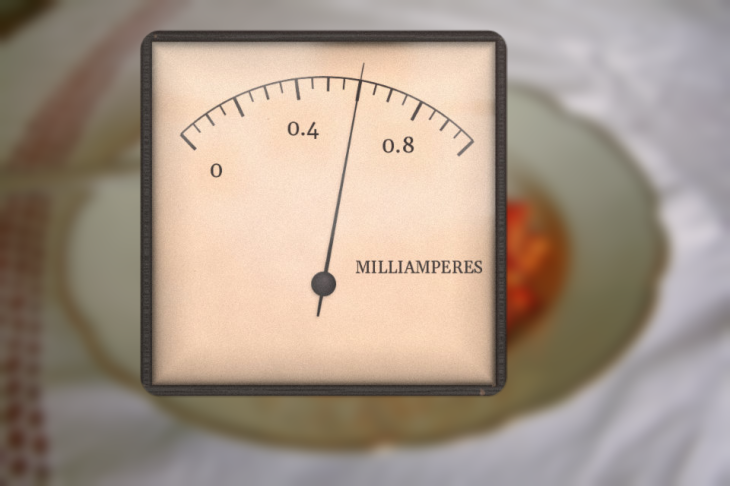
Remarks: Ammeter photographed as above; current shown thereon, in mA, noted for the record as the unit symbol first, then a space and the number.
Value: mA 0.6
